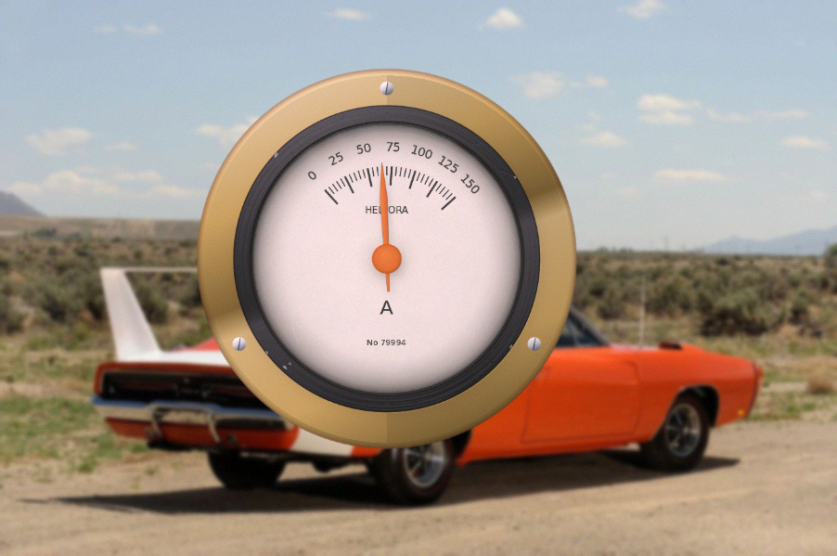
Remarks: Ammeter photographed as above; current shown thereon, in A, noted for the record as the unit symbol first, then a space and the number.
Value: A 65
